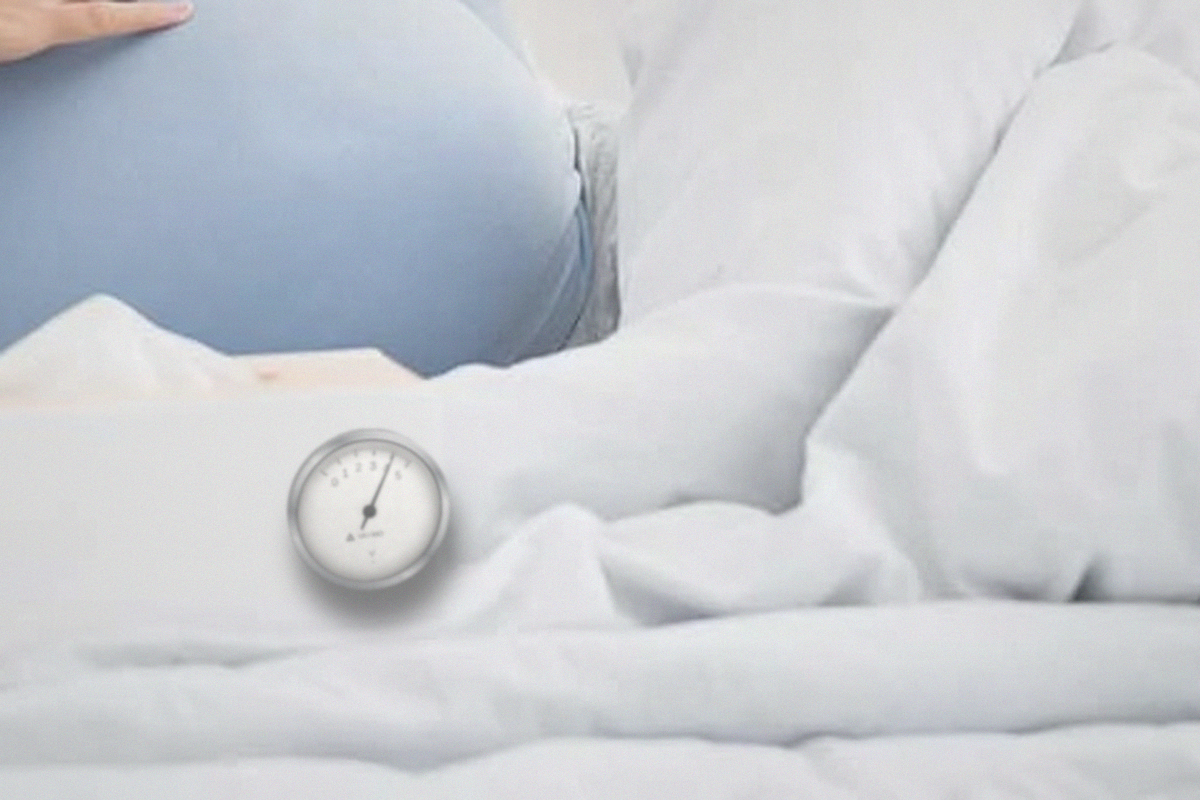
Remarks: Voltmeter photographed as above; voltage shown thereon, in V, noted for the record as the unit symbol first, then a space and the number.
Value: V 4
